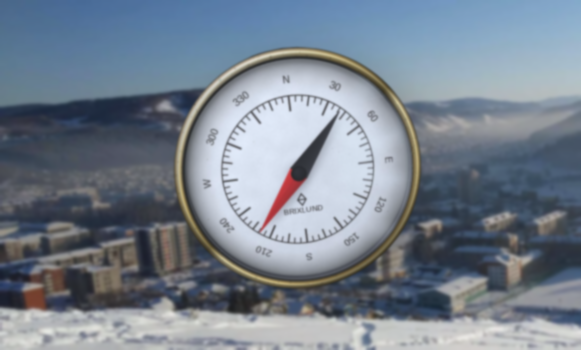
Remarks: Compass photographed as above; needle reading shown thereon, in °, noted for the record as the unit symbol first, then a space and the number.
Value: ° 220
